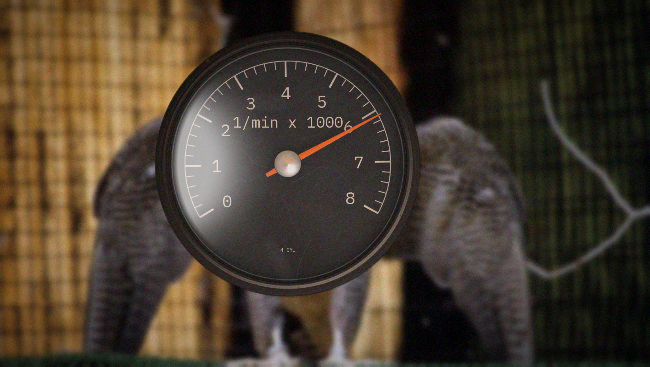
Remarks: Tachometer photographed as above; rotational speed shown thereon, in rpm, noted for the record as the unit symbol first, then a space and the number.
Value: rpm 6100
